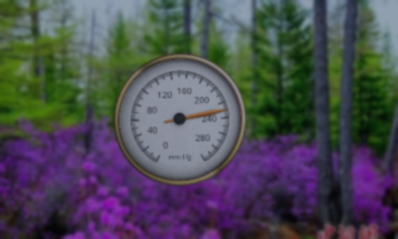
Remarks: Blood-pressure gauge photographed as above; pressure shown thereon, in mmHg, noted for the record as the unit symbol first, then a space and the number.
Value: mmHg 230
